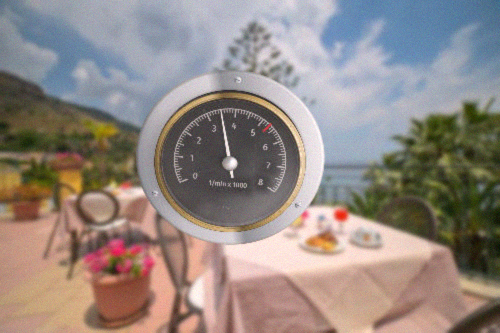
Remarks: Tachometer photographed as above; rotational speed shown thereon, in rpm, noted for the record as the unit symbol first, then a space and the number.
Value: rpm 3500
